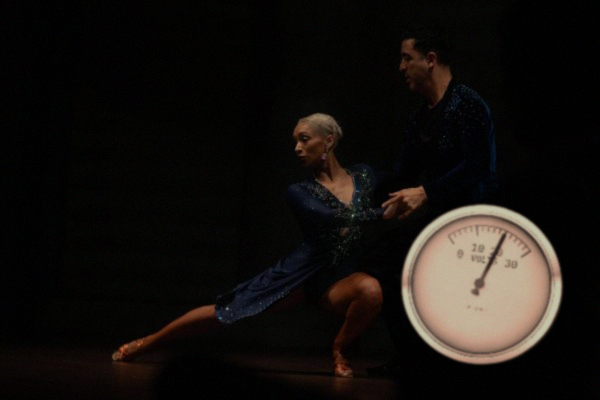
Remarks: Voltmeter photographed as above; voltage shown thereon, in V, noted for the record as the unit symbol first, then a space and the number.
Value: V 20
